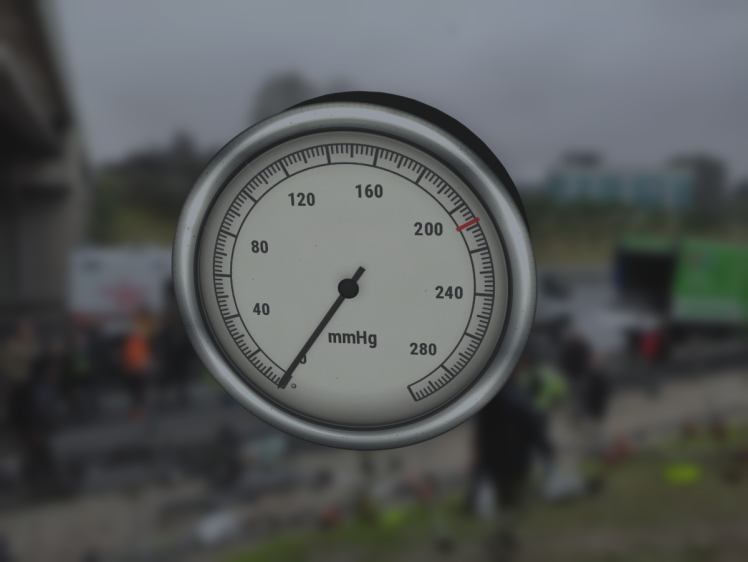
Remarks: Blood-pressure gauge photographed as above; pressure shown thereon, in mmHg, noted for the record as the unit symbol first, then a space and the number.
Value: mmHg 2
